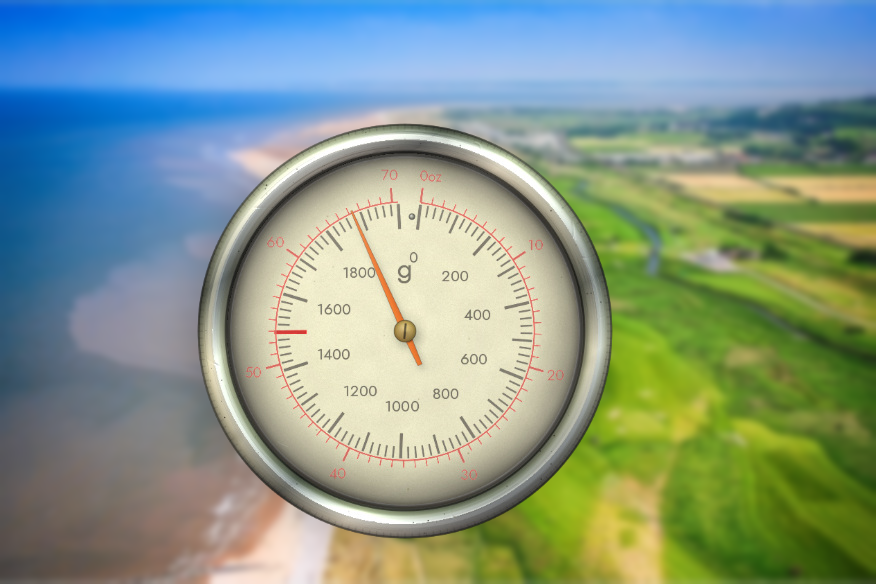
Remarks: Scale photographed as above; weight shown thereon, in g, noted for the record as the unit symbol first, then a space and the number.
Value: g 1880
